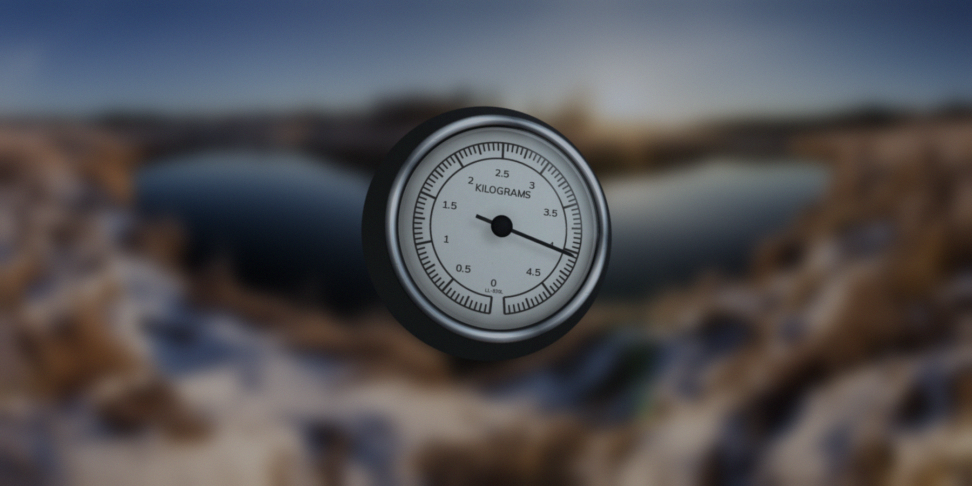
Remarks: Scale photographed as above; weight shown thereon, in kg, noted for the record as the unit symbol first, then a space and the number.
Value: kg 4.05
